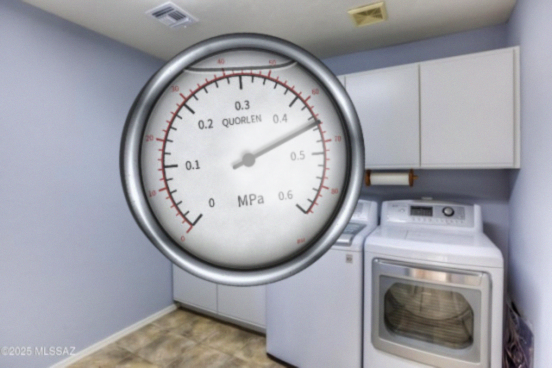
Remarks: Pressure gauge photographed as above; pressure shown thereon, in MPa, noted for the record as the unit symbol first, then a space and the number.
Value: MPa 0.45
